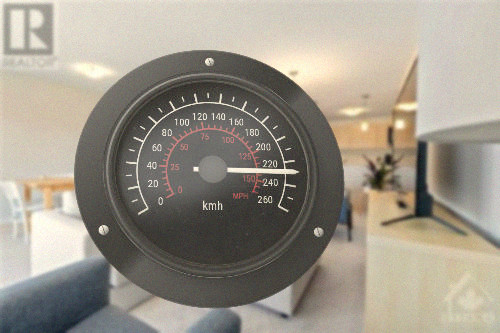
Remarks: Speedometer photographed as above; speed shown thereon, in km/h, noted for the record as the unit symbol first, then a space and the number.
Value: km/h 230
